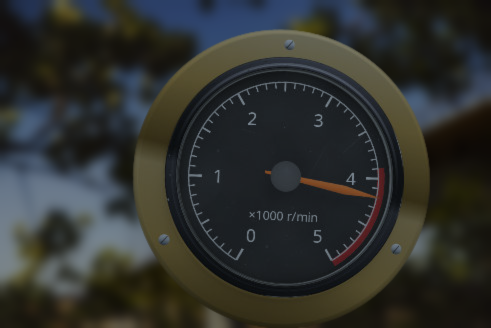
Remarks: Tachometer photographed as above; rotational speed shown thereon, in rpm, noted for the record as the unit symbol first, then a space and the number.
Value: rpm 4200
